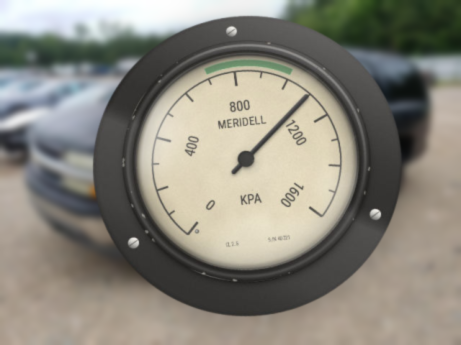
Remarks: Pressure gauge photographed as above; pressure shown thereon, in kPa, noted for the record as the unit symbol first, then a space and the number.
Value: kPa 1100
